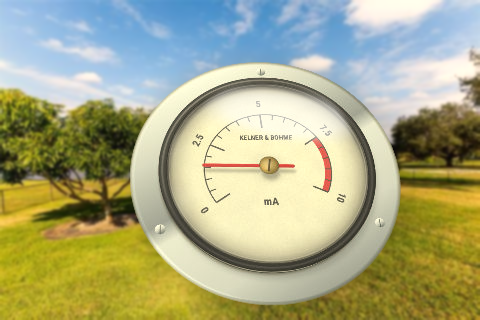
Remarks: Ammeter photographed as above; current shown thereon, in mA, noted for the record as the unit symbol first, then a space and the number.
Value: mA 1.5
